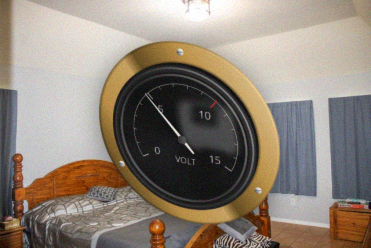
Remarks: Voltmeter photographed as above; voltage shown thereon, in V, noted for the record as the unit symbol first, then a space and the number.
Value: V 5
